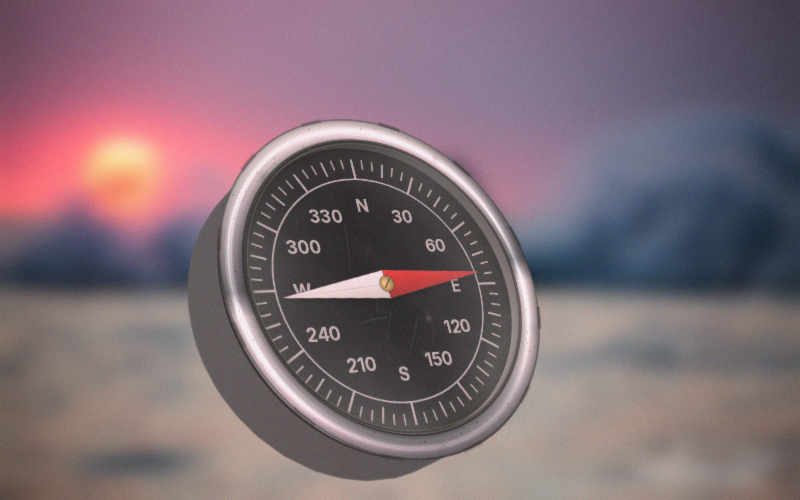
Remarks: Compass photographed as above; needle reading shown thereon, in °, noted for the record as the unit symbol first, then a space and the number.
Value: ° 85
